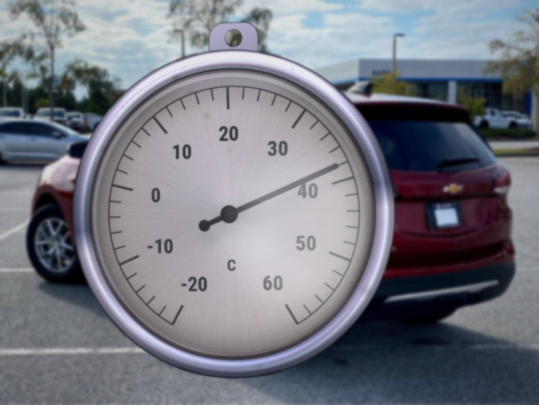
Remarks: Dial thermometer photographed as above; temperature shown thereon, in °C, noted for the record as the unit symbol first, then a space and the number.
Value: °C 38
